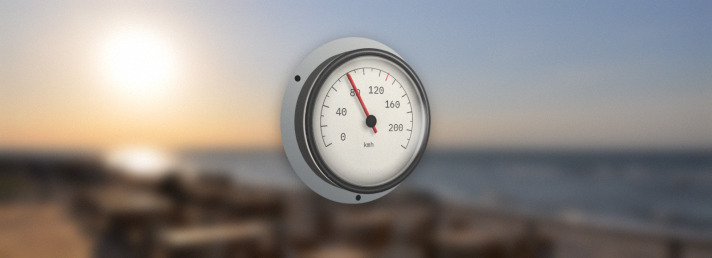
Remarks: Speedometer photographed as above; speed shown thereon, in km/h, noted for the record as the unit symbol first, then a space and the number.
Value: km/h 80
